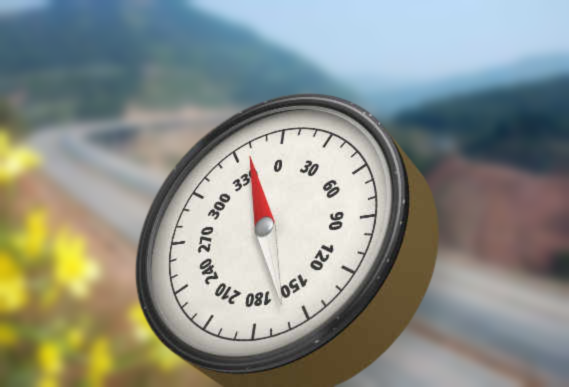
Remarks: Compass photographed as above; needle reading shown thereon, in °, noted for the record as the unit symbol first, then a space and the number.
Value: ° 340
